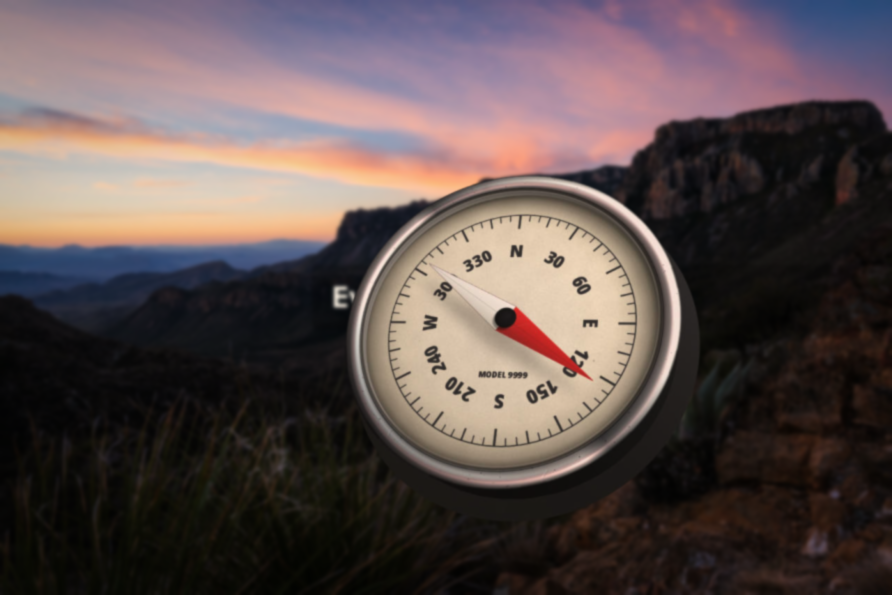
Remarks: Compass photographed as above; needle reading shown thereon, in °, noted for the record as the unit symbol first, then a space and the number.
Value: ° 125
